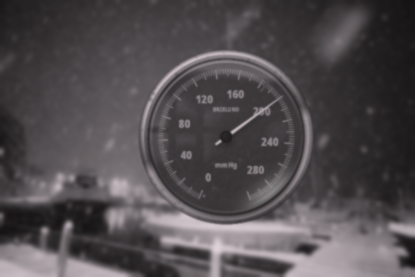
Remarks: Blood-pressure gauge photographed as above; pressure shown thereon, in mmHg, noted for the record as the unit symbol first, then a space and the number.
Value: mmHg 200
